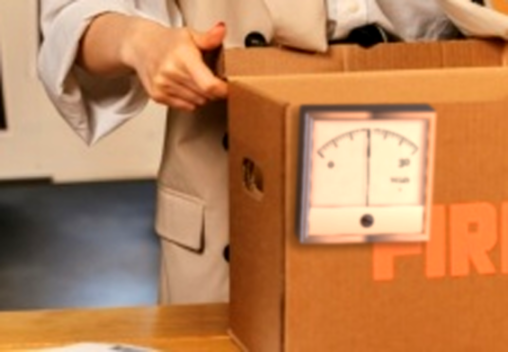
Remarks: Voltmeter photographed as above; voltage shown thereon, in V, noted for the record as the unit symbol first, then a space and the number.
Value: V 15
